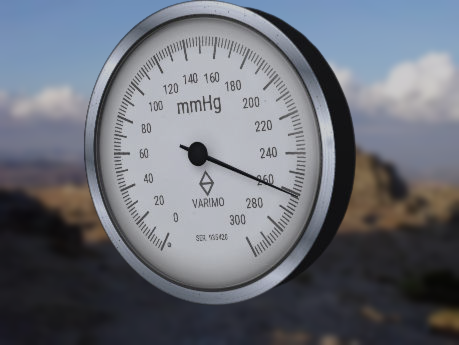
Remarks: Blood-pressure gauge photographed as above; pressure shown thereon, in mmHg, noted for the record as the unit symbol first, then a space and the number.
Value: mmHg 260
